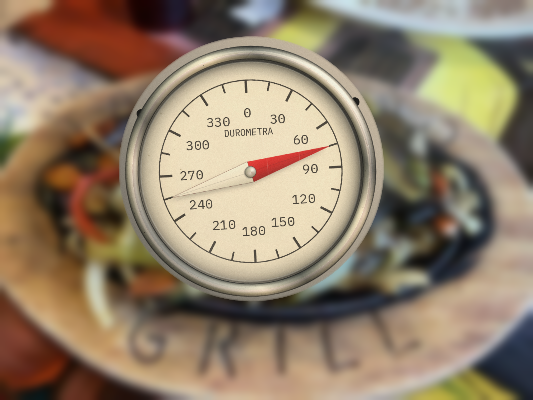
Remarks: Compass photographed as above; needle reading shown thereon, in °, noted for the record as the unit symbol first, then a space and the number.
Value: ° 75
